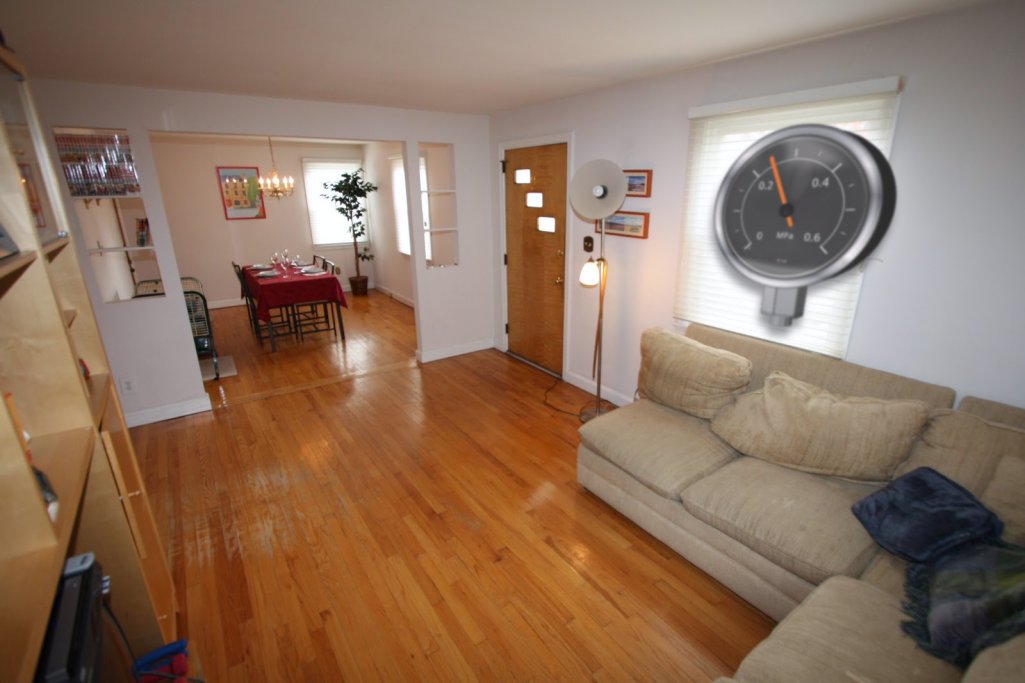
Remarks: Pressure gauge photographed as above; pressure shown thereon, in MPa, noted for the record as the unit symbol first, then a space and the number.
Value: MPa 0.25
